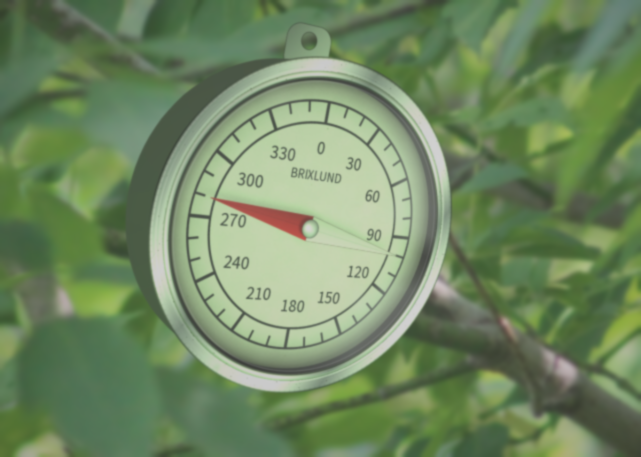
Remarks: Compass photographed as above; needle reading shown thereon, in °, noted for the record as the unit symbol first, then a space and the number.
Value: ° 280
